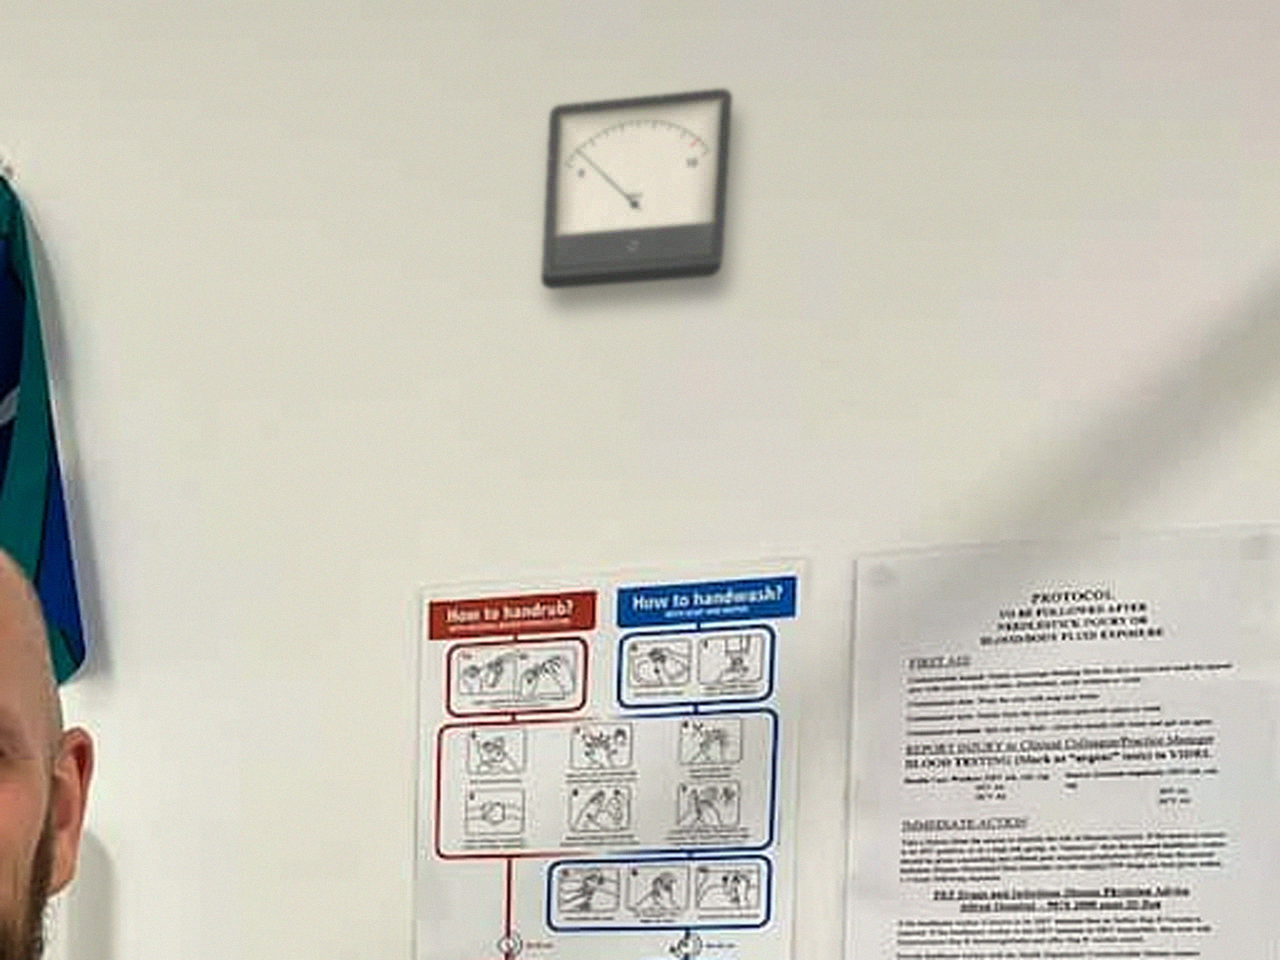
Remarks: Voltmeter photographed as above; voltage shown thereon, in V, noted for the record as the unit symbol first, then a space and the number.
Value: V 1
